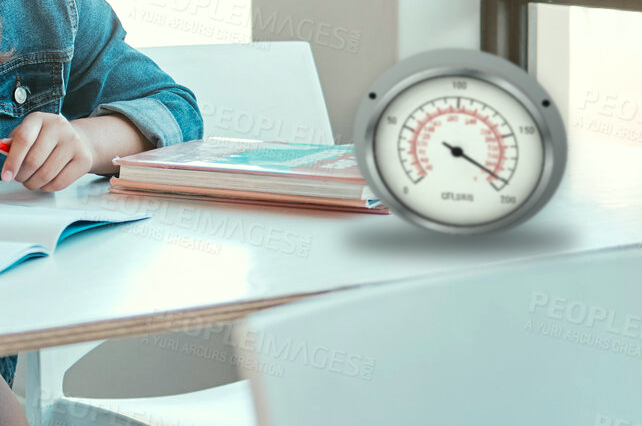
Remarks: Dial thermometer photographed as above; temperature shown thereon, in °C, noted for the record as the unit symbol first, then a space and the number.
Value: °C 190
